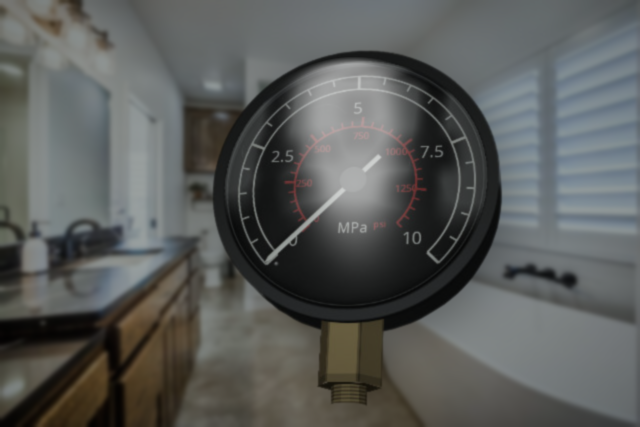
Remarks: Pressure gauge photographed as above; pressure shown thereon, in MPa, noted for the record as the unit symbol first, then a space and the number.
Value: MPa 0
